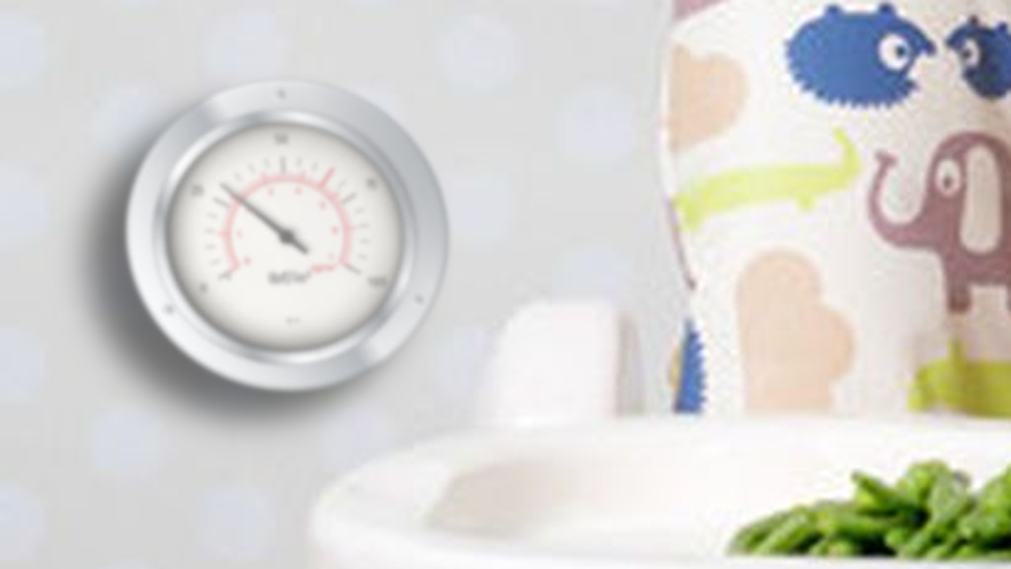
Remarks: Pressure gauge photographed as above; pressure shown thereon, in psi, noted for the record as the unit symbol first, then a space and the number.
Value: psi 30
